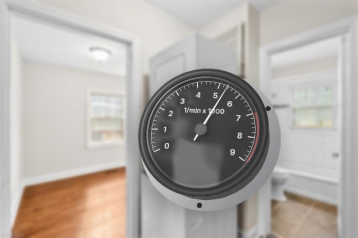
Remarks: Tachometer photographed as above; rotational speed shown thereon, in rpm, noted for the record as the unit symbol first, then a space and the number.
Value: rpm 5400
